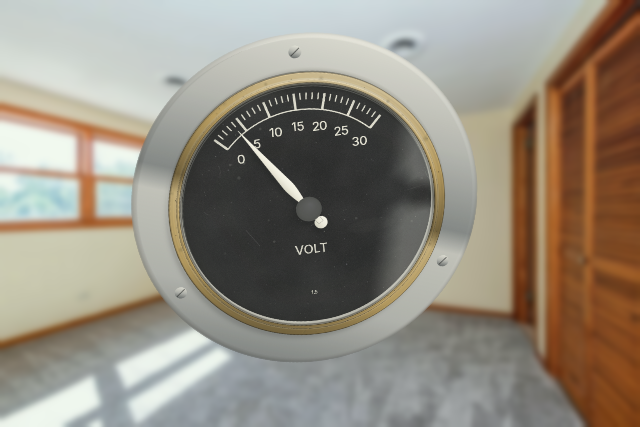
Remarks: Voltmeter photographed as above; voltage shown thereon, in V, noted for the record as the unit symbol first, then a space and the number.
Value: V 4
